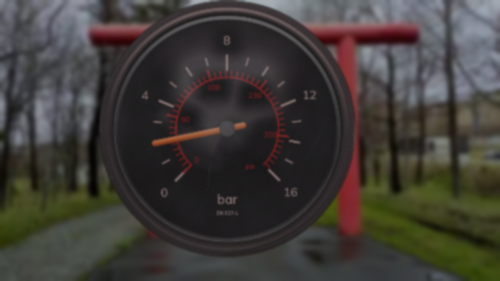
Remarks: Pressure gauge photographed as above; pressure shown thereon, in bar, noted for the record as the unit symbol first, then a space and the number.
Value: bar 2
